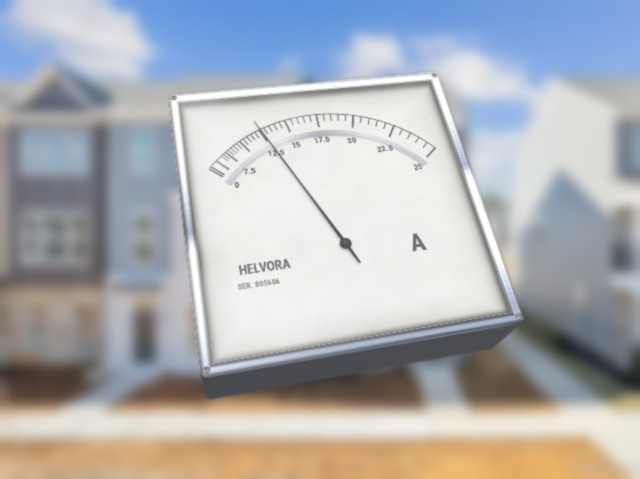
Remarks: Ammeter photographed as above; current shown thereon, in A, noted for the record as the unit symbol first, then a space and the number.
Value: A 12.5
